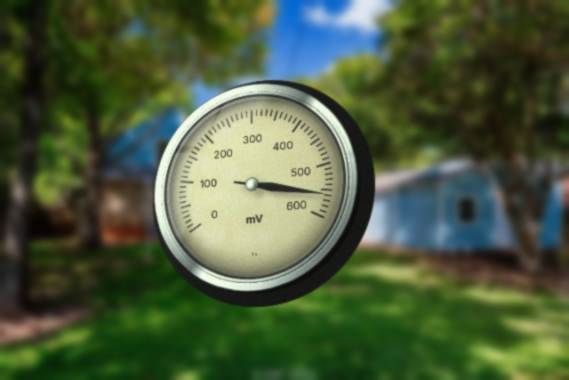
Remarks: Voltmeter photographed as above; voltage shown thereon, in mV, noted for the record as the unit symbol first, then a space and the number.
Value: mV 560
